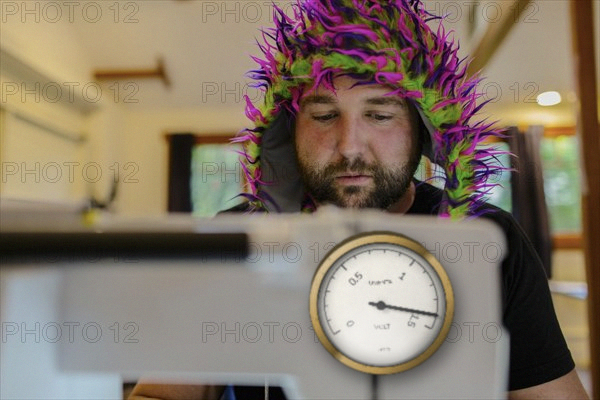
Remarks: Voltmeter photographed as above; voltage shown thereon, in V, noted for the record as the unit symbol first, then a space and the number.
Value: V 1.4
